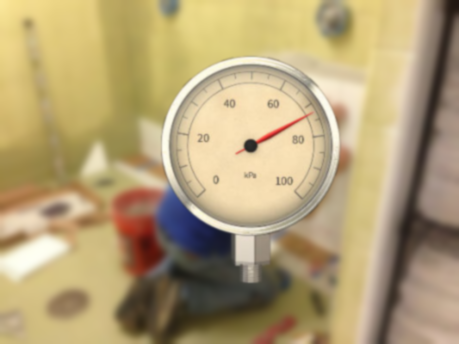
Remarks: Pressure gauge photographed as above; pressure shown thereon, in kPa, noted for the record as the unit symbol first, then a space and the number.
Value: kPa 72.5
